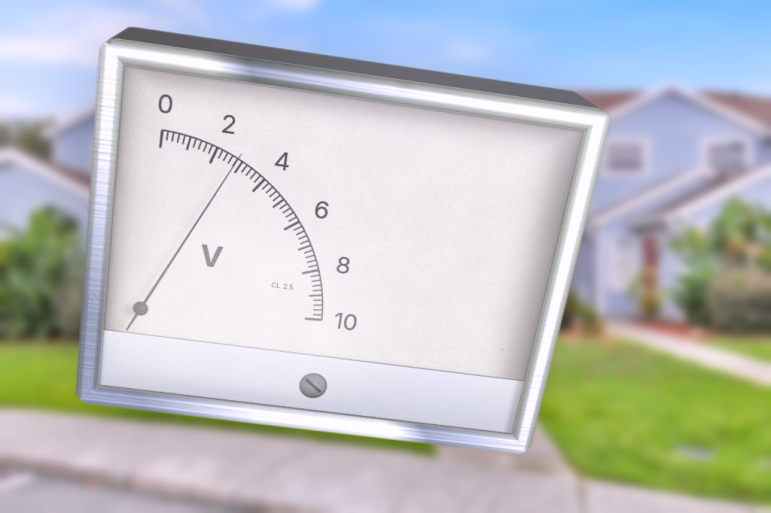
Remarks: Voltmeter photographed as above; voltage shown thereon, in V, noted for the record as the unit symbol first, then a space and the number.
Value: V 2.8
